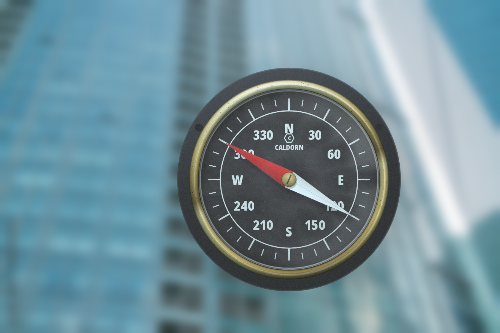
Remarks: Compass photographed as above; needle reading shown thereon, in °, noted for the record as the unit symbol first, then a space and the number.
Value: ° 300
